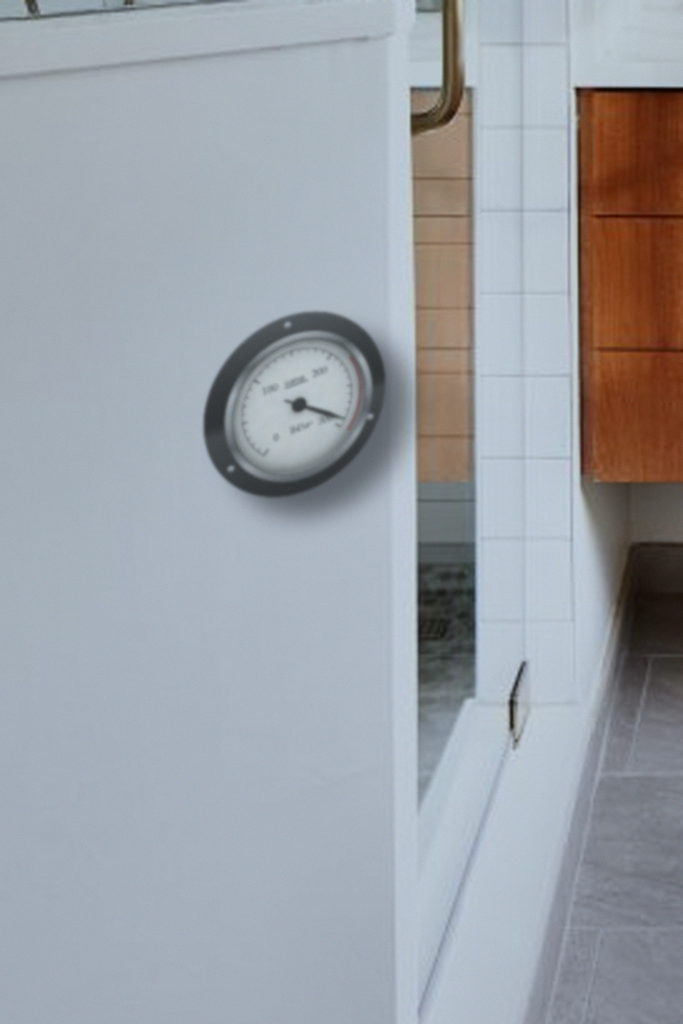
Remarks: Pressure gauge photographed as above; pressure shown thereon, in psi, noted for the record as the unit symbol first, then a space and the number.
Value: psi 290
